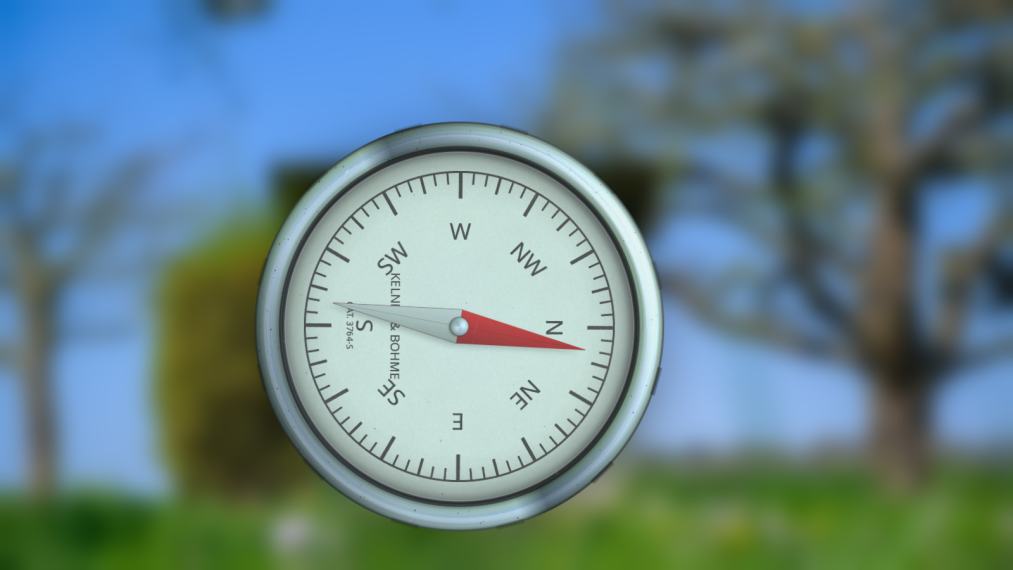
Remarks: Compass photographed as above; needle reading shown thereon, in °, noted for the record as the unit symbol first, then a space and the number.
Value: ° 10
